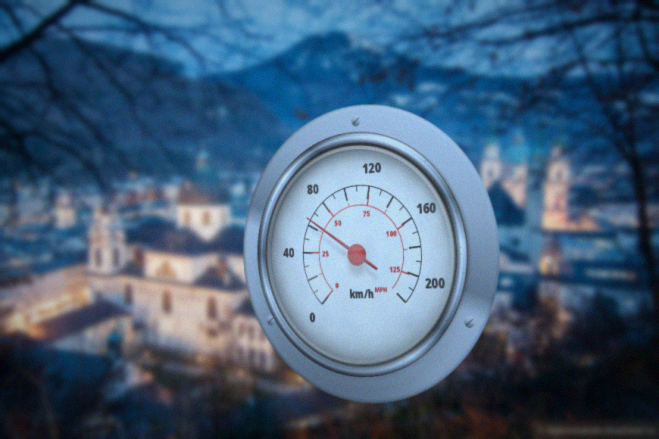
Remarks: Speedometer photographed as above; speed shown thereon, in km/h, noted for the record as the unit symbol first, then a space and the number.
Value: km/h 65
